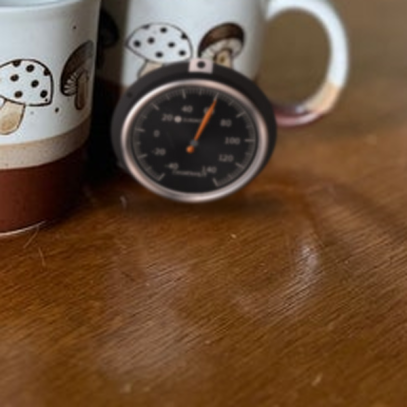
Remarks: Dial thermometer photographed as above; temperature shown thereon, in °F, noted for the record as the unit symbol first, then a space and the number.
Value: °F 60
